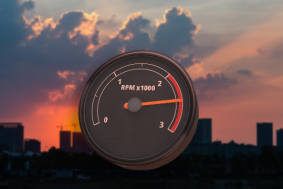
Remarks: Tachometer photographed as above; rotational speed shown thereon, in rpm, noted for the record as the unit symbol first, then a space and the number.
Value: rpm 2500
